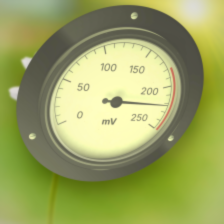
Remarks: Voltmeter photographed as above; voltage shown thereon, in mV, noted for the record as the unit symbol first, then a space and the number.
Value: mV 220
